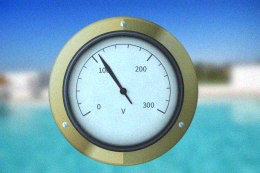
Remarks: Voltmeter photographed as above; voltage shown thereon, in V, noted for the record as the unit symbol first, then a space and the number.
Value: V 110
